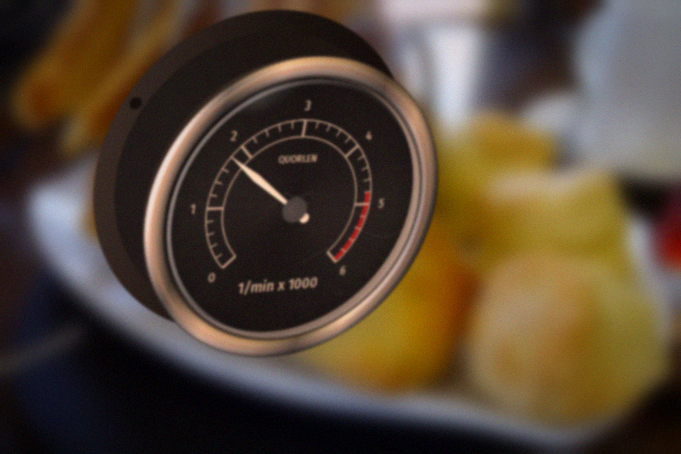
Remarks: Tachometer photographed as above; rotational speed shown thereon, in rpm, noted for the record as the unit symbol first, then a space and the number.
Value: rpm 1800
